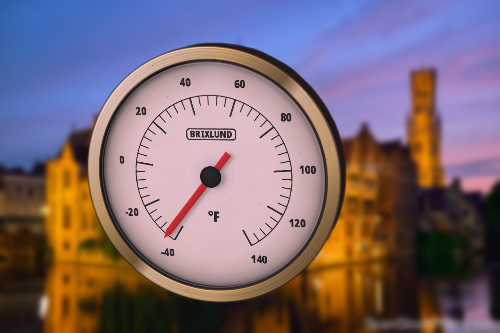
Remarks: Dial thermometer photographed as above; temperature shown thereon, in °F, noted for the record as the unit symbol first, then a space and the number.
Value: °F -36
